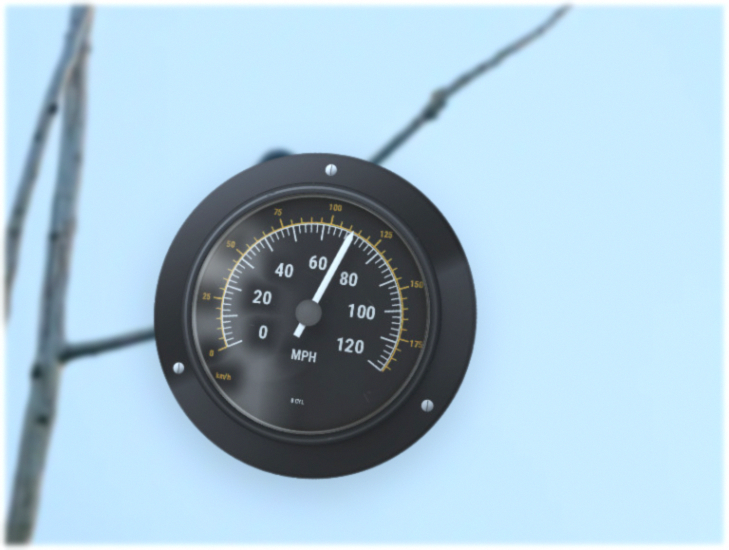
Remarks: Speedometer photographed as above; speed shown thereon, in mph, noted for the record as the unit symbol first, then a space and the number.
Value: mph 70
